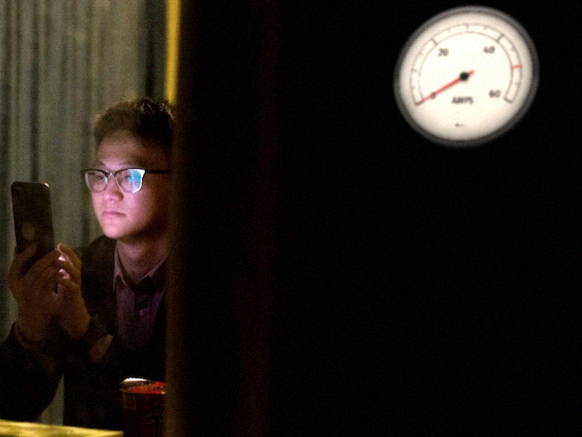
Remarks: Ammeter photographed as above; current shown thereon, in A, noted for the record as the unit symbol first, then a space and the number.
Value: A 0
